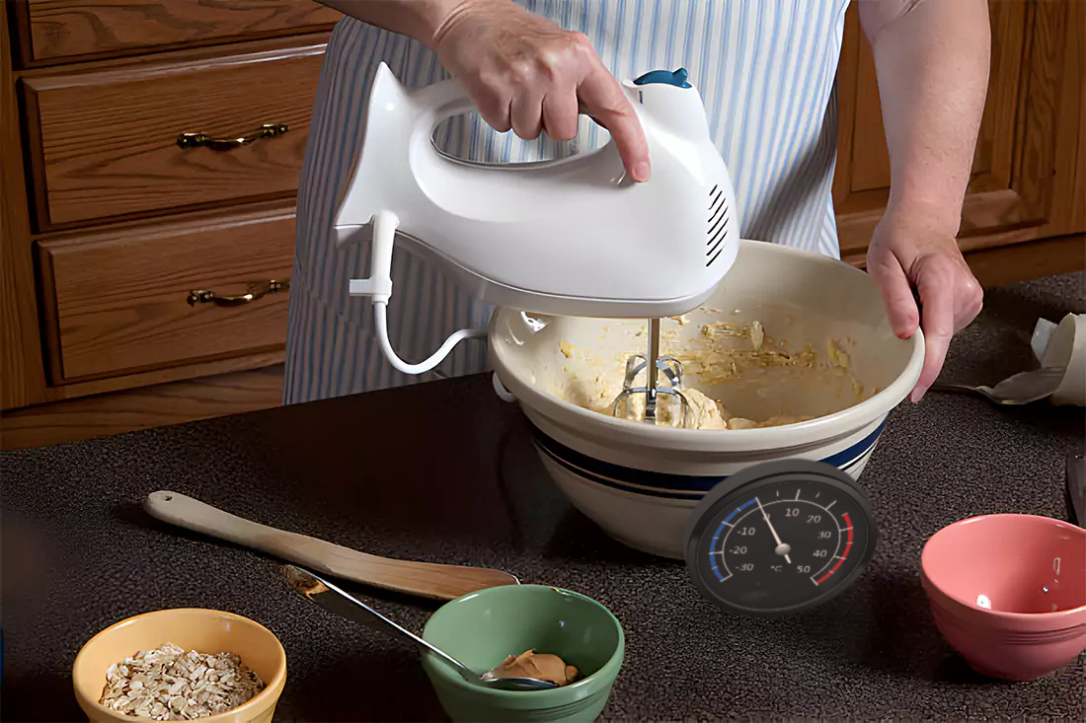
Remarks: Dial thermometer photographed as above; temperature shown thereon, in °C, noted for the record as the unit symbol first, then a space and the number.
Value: °C 0
